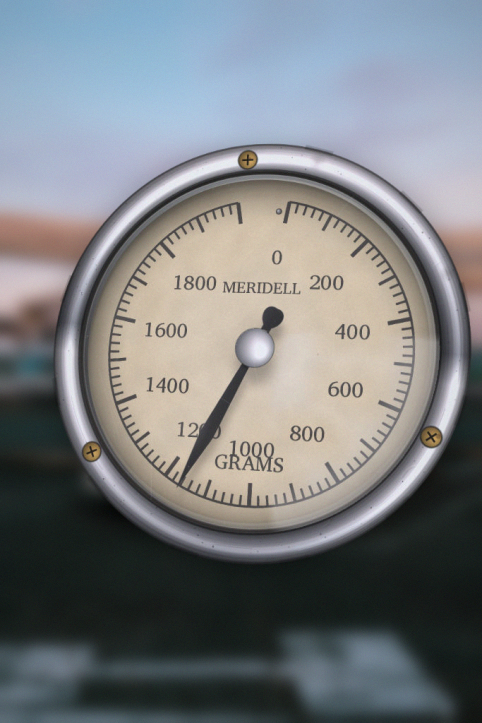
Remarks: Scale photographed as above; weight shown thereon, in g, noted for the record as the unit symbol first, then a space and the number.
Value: g 1160
